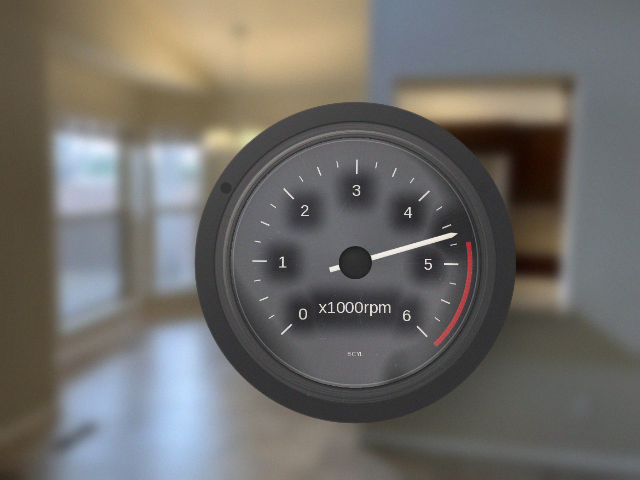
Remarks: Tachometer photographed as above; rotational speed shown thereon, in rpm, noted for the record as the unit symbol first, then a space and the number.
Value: rpm 4625
